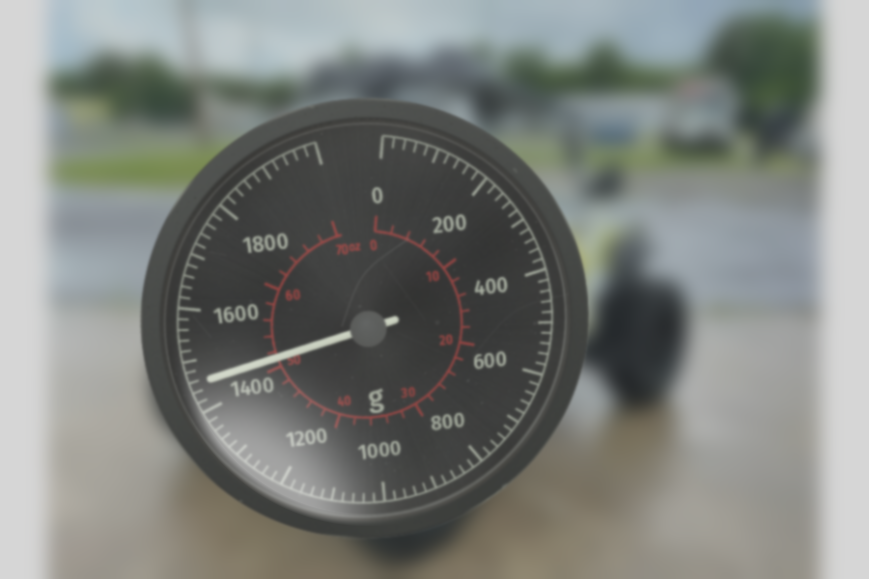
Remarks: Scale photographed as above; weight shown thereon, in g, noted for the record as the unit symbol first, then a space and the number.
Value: g 1460
